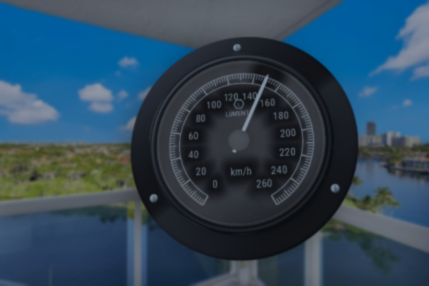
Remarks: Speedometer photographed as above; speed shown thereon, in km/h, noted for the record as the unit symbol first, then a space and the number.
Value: km/h 150
